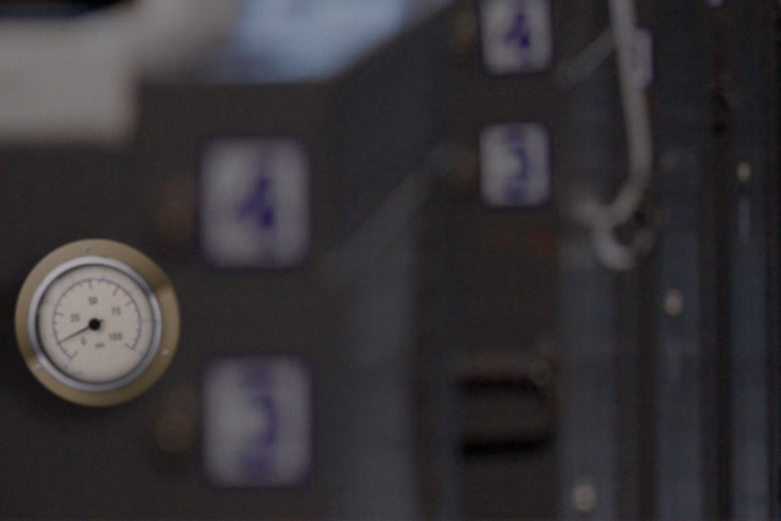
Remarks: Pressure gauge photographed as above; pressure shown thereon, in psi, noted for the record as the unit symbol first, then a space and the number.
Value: psi 10
